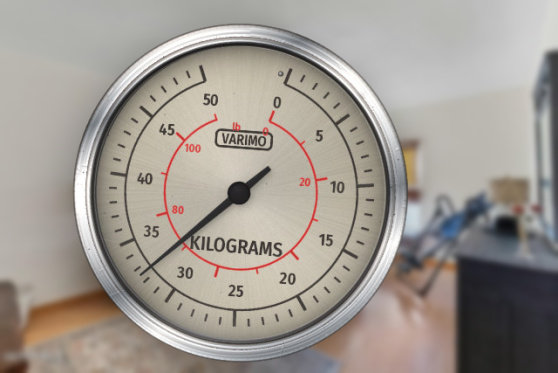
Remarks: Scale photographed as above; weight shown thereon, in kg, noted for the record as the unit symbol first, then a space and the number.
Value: kg 32.5
